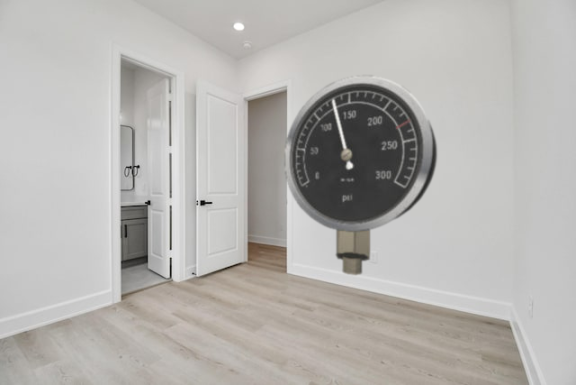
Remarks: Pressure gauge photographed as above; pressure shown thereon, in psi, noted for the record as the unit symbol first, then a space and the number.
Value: psi 130
